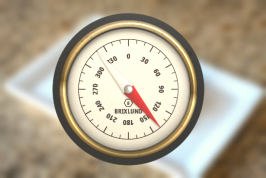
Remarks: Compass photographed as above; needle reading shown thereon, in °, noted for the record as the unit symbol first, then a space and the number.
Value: ° 140
